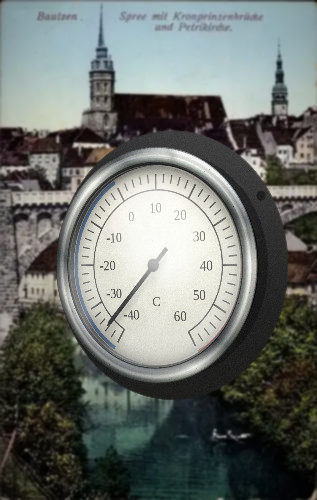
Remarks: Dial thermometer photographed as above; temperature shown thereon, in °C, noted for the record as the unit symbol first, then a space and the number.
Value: °C -36
